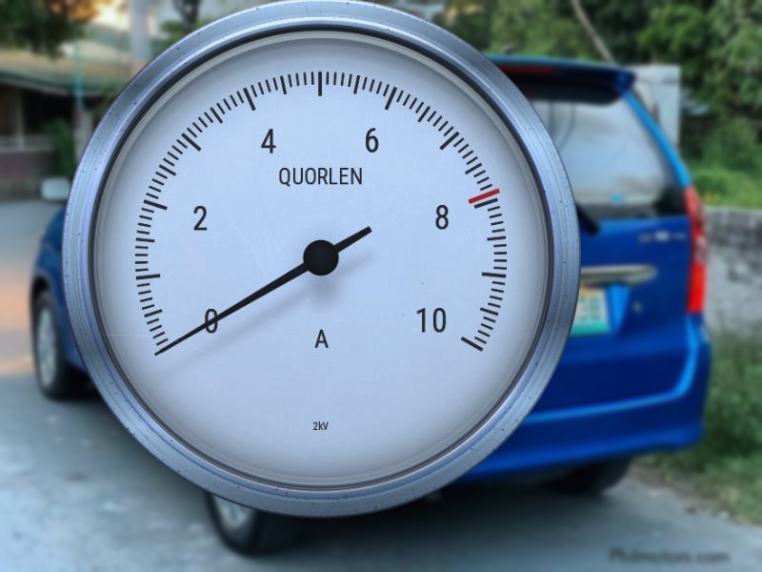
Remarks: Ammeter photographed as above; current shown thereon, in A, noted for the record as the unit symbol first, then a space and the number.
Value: A 0
